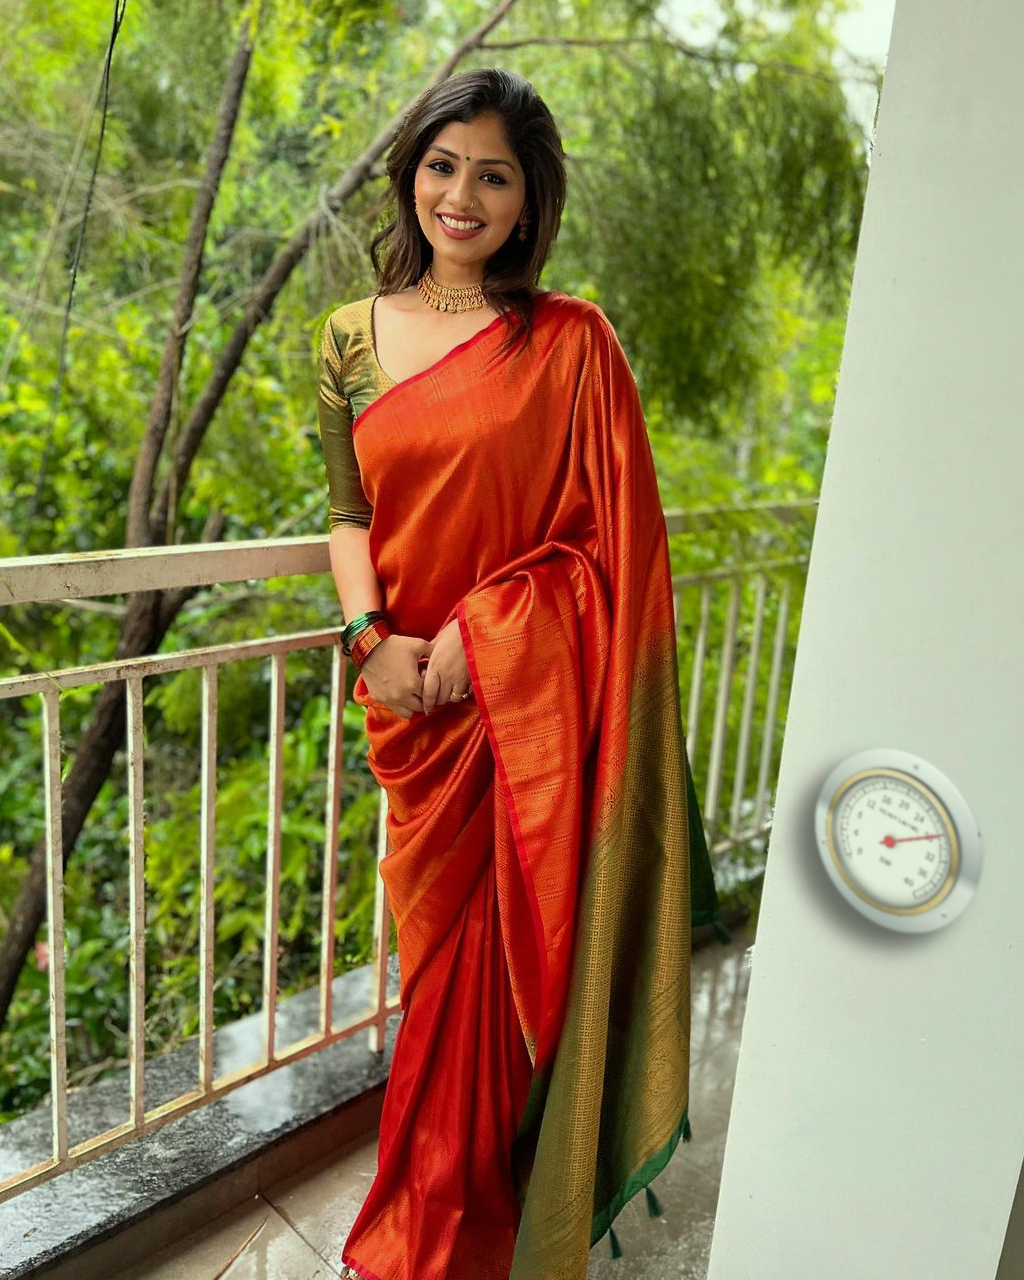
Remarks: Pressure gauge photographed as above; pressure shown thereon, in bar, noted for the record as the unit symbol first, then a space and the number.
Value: bar 28
